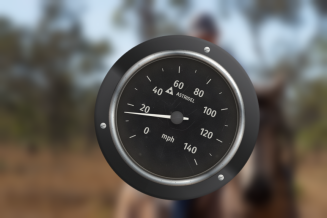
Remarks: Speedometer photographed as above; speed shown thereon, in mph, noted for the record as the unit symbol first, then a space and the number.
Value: mph 15
